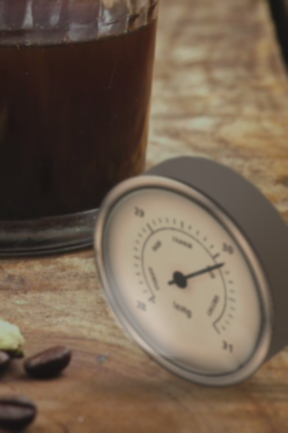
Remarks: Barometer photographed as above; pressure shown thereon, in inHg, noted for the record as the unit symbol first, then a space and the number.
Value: inHg 30.1
